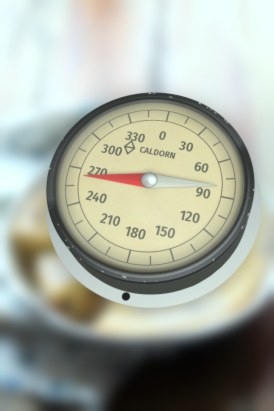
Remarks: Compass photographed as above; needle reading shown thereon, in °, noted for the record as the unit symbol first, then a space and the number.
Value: ° 262.5
